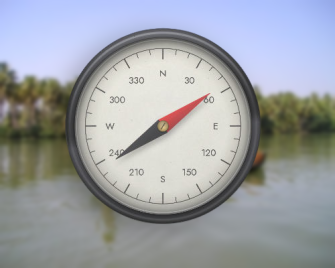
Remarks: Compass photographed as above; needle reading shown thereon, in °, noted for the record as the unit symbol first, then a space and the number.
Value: ° 55
